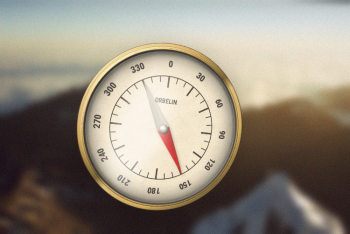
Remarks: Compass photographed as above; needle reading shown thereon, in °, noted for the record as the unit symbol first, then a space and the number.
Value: ° 150
